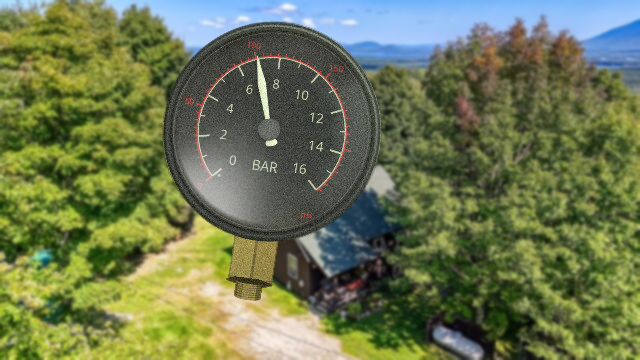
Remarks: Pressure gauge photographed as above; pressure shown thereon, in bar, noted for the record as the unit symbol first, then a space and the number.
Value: bar 7
